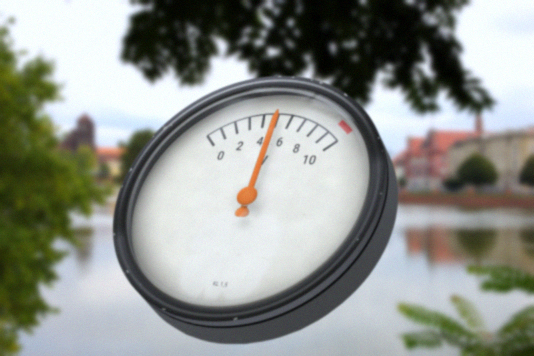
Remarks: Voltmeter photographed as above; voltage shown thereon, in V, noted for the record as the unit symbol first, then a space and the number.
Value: V 5
